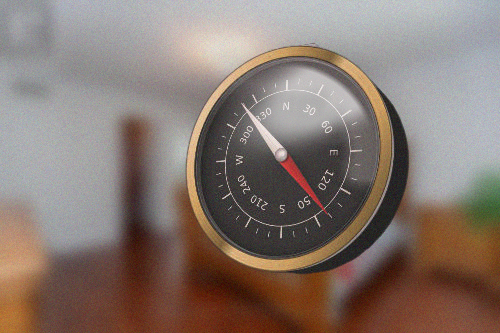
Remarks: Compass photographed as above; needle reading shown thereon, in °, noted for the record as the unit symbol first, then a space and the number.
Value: ° 140
